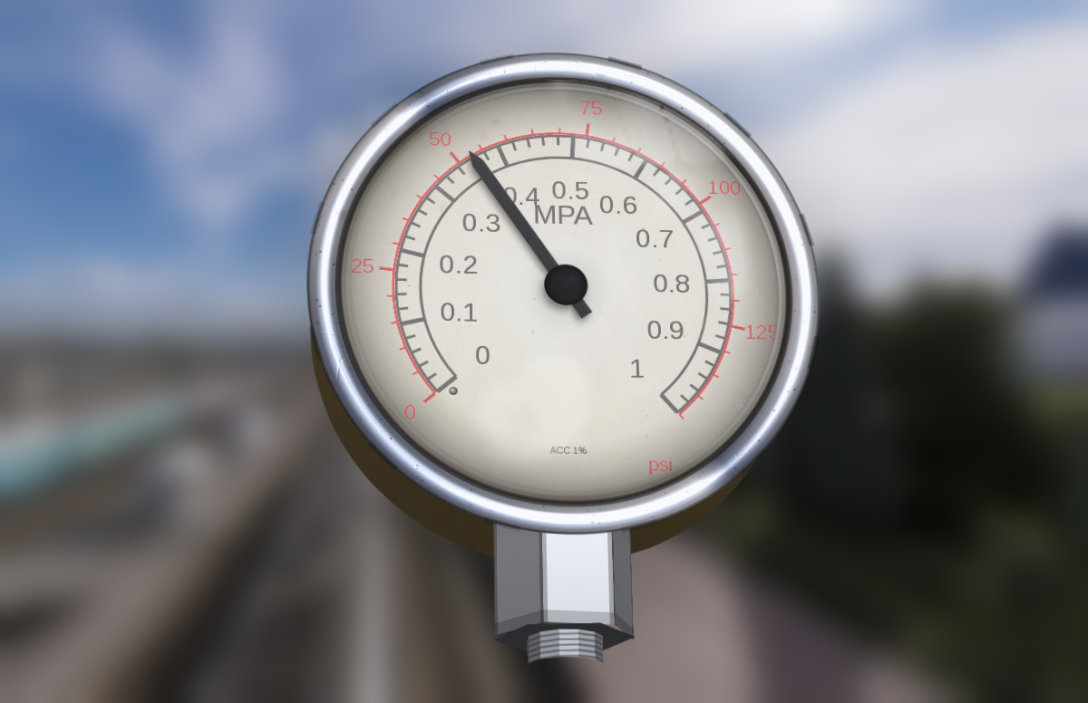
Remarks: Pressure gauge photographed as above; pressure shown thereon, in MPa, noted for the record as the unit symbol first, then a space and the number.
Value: MPa 0.36
